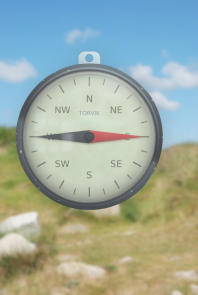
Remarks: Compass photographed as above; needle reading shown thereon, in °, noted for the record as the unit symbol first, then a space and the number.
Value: ° 90
